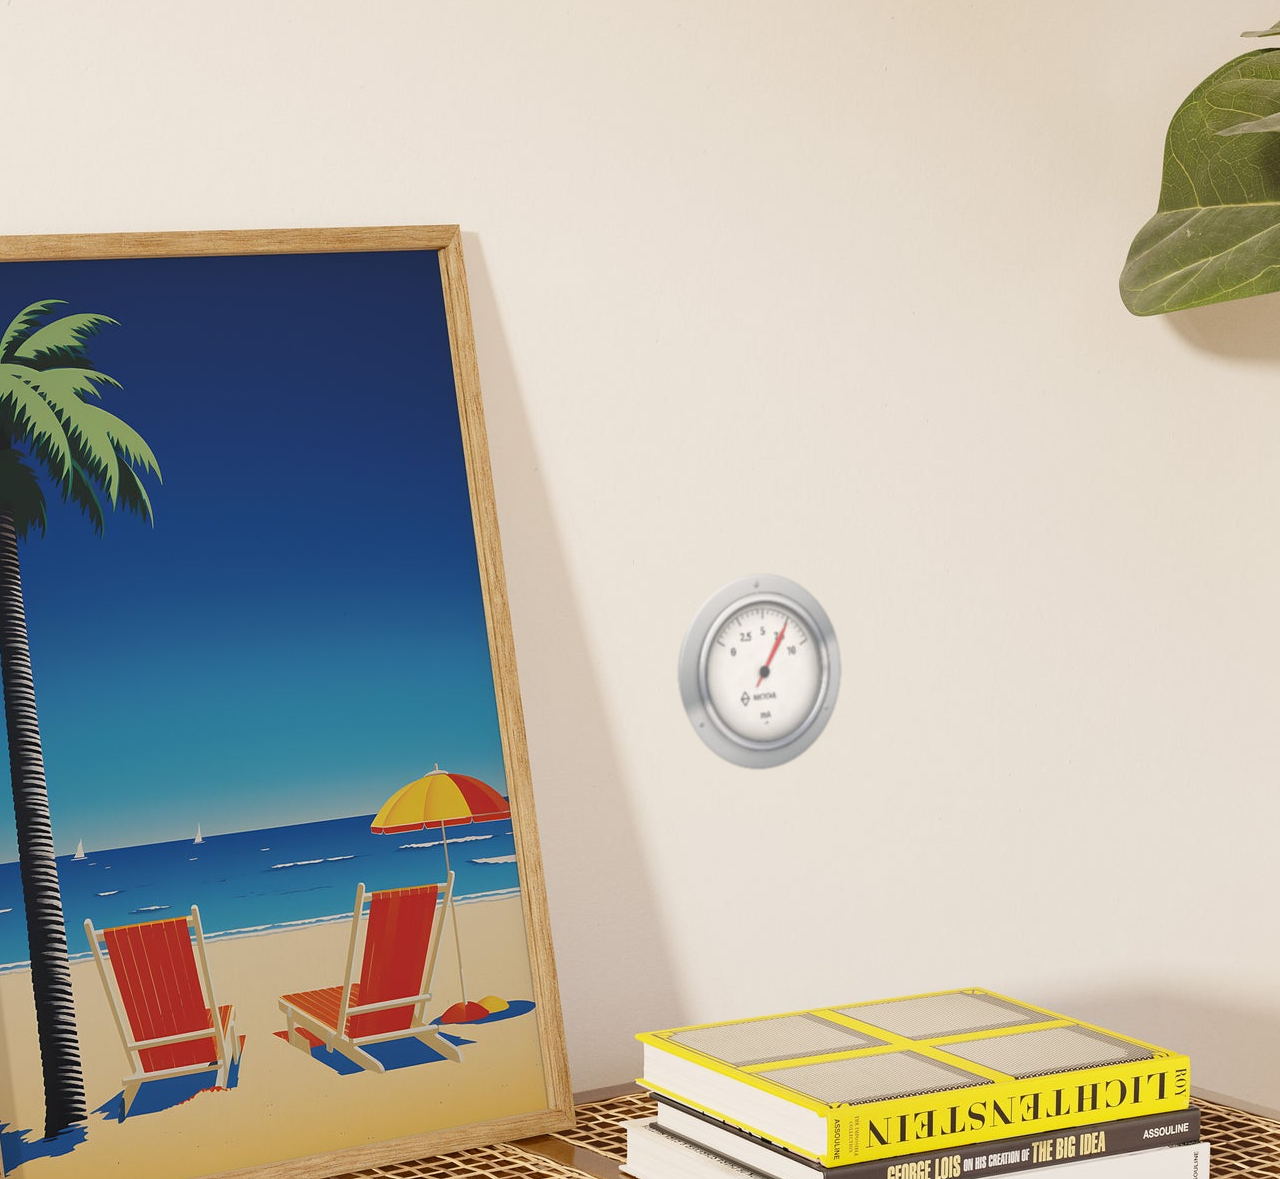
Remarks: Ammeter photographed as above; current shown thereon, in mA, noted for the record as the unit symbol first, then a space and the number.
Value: mA 7.5
